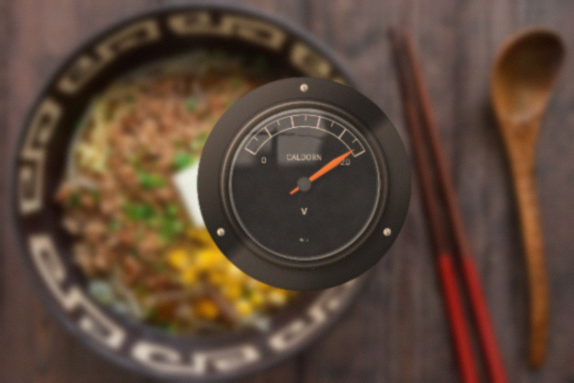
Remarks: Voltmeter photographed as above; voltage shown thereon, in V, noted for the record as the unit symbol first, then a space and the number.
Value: V 19
